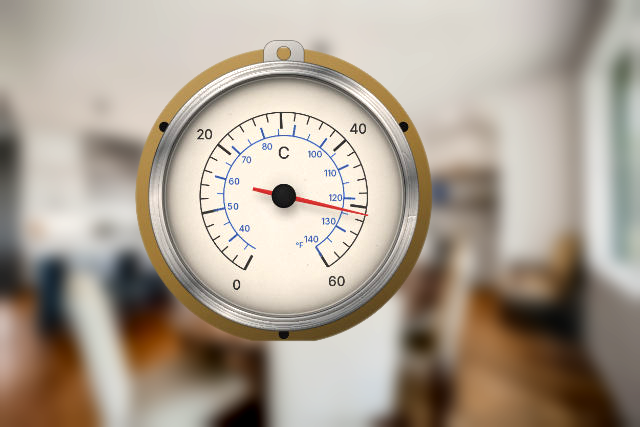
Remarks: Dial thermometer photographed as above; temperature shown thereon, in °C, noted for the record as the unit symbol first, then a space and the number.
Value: °C 51
